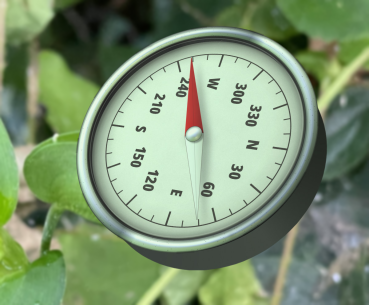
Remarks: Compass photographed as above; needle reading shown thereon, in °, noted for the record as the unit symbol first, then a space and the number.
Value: ° 250
